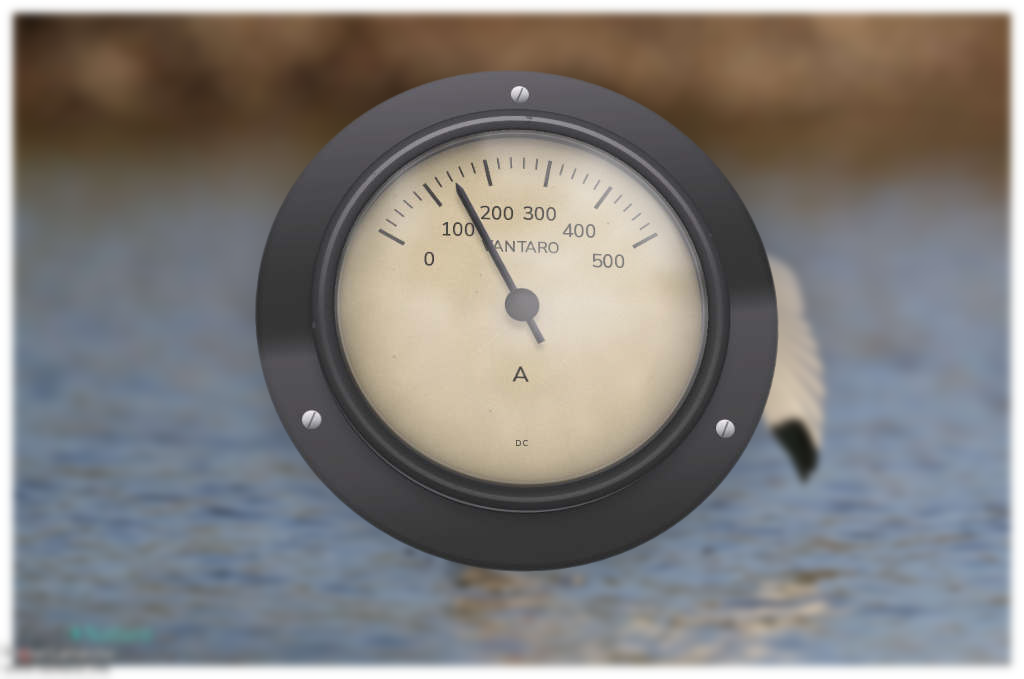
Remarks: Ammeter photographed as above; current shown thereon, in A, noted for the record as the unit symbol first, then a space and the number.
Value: A 140
